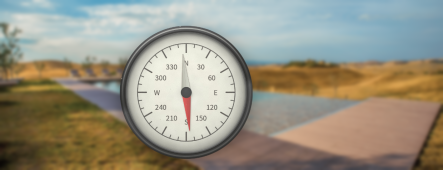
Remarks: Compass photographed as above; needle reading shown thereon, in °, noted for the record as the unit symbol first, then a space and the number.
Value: ° 175
